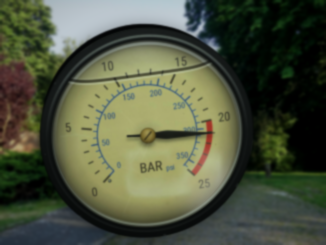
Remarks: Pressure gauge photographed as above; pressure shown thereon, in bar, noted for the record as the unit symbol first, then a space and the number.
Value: bar 21
